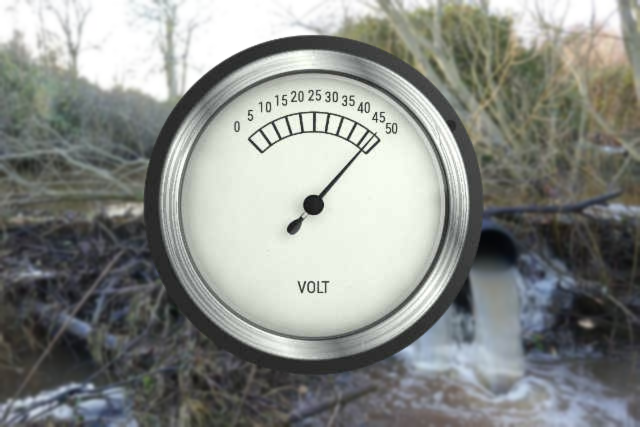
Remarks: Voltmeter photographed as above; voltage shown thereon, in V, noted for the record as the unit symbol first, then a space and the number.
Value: V 47.5
